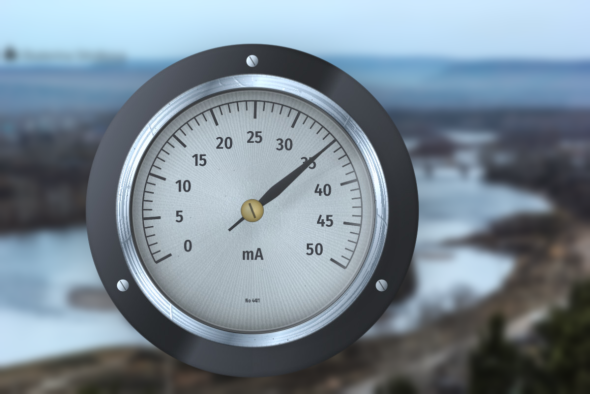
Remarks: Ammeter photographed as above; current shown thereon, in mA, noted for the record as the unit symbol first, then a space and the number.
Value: mA 35
